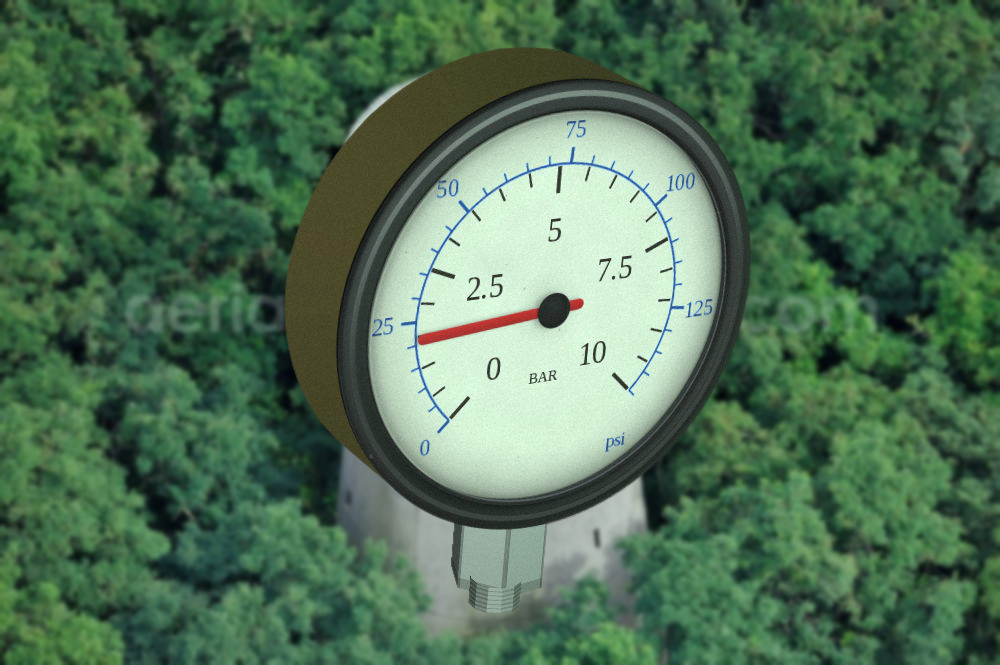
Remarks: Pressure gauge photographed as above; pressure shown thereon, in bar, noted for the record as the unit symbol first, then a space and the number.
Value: bar 1.5
